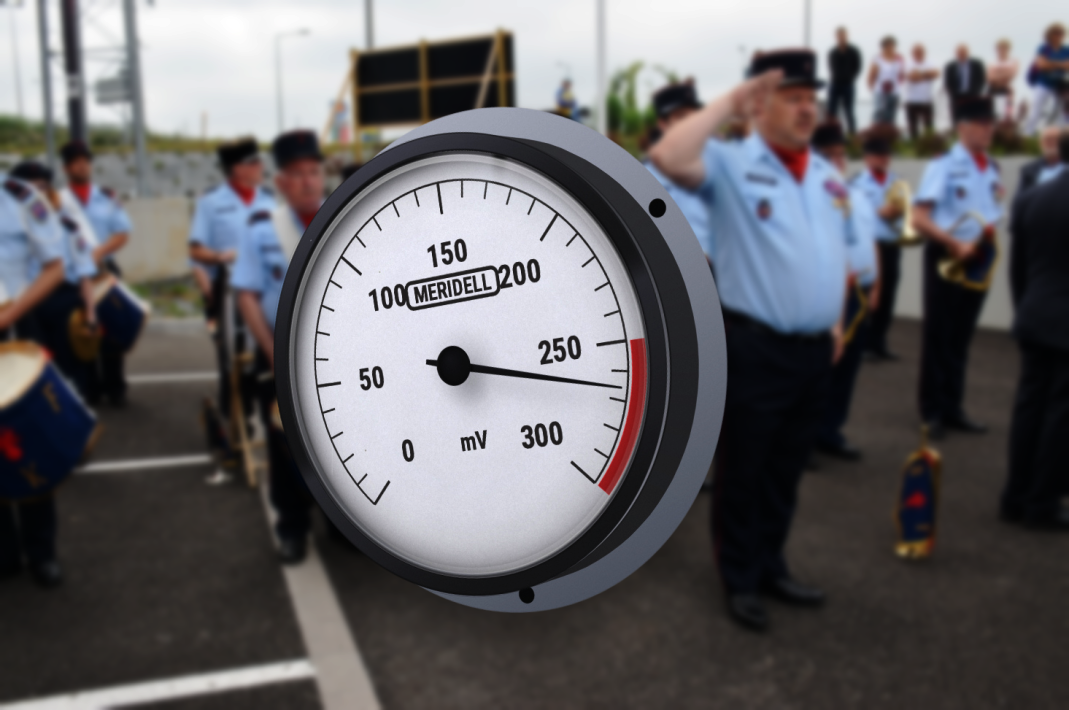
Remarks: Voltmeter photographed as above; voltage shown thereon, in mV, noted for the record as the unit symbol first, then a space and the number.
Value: mV 265
